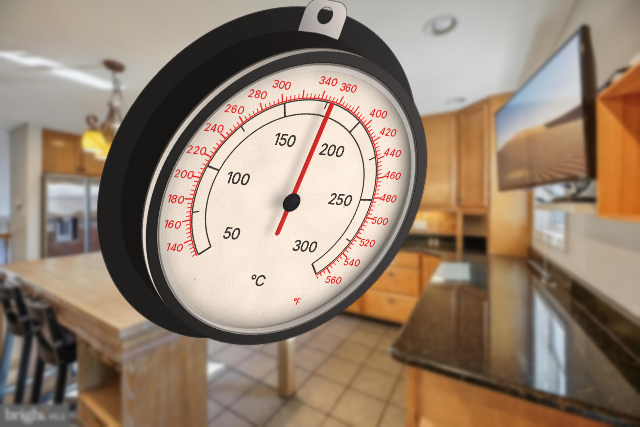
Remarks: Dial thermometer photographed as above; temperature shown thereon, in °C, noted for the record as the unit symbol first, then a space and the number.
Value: °C 175
